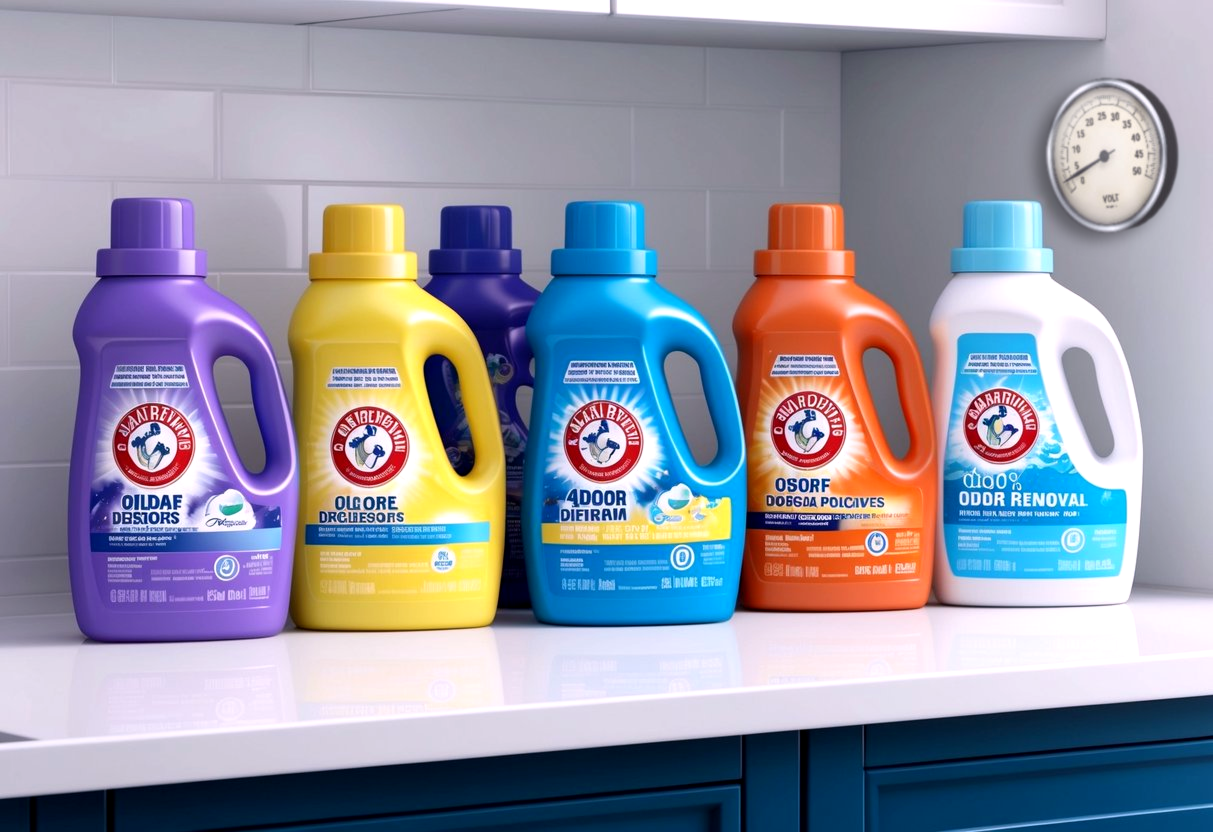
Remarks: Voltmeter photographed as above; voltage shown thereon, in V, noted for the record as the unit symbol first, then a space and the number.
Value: V 2.5
